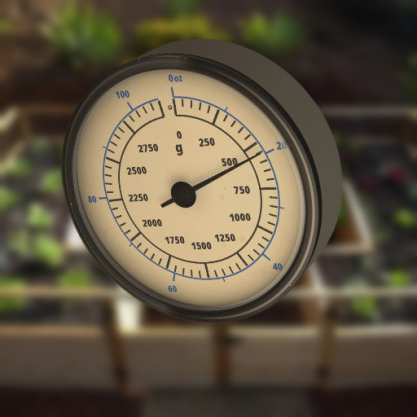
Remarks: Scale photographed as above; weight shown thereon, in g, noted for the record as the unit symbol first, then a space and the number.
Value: g 550
